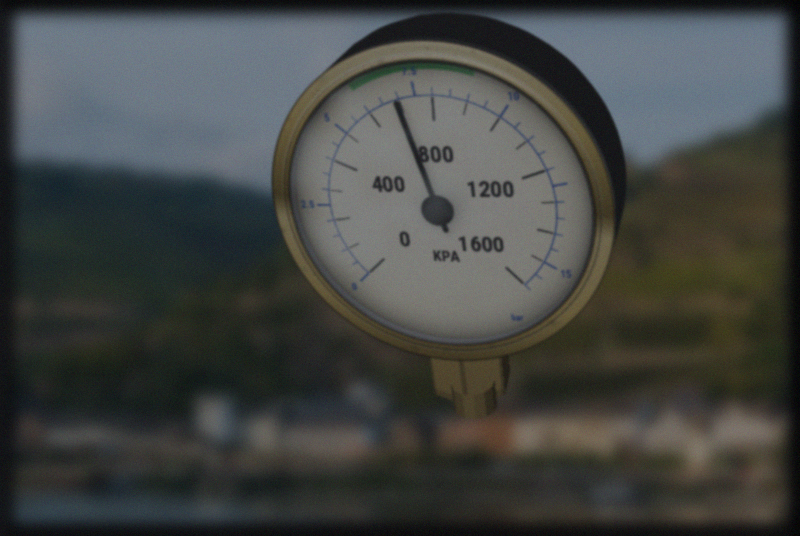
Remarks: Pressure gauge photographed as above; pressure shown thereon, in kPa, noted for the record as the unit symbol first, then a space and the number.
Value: kPa 700
